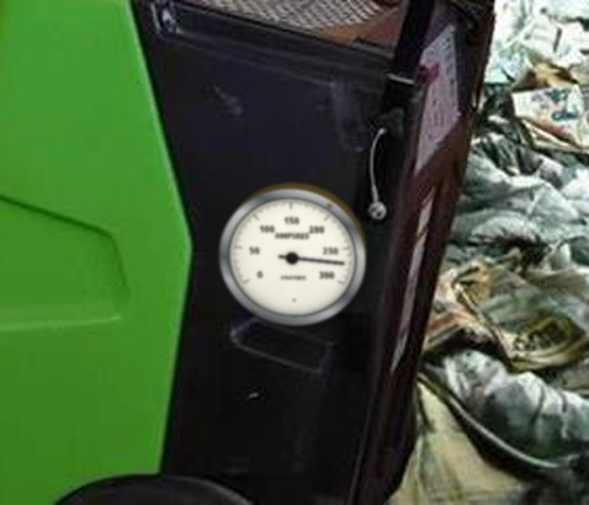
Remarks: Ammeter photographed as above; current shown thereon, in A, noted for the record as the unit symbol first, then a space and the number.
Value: A 270
